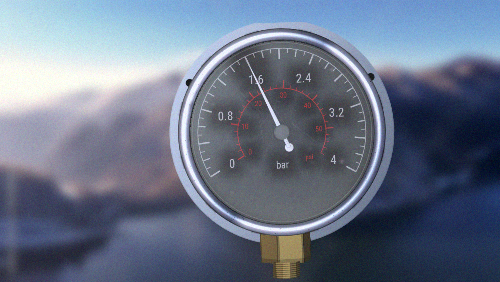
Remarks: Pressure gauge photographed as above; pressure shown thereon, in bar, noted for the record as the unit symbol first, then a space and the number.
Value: bar 1.6
